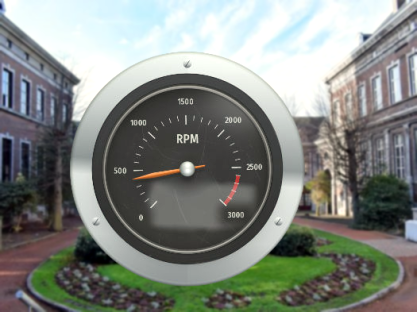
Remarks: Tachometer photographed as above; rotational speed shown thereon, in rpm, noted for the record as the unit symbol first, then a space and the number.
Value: rpm 400
